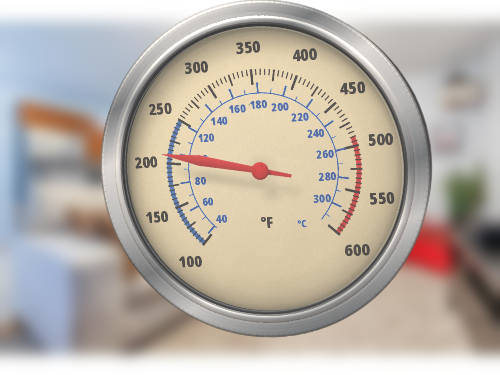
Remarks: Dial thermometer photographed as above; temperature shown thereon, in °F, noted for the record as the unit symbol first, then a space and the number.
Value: °F 210
